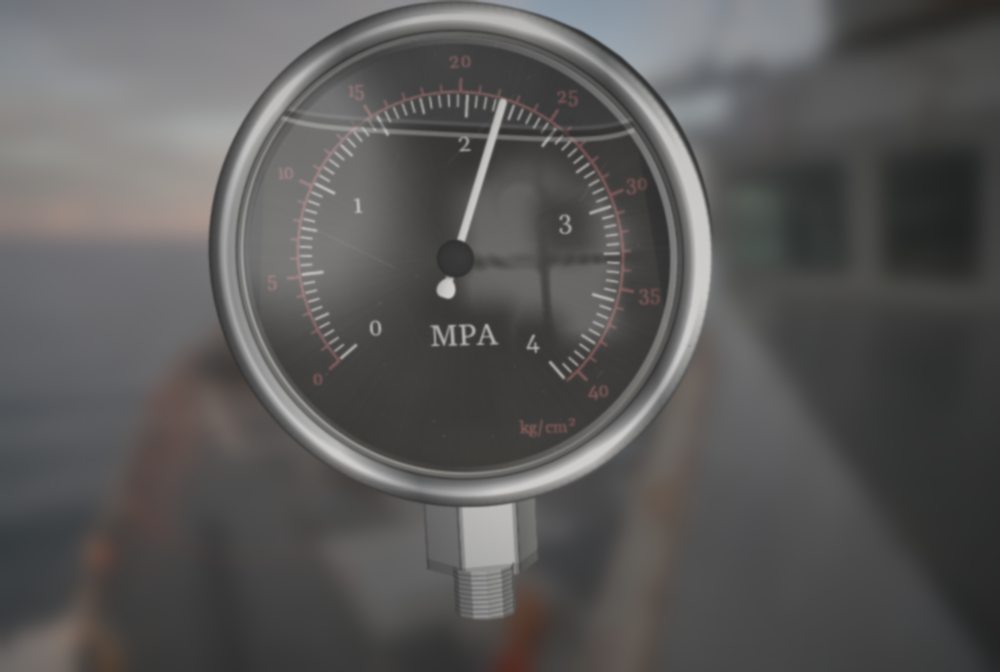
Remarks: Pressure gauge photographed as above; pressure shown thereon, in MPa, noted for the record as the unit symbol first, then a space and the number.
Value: MPa 2.2
